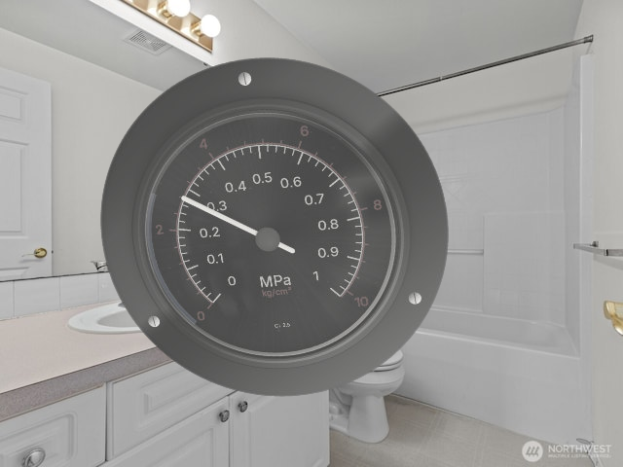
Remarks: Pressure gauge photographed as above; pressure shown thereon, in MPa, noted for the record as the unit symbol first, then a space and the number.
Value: MPa 0.28
